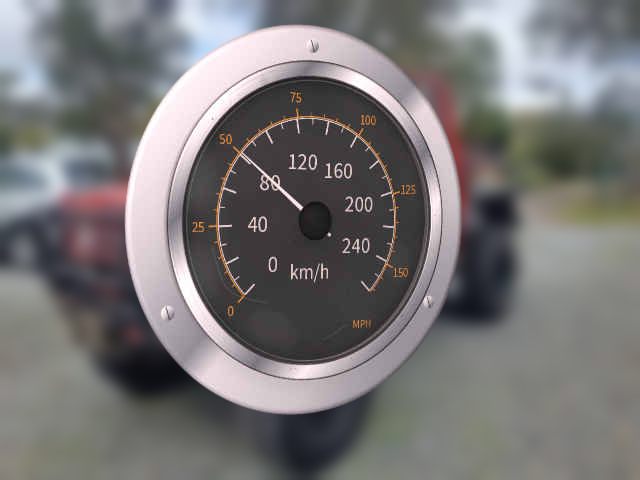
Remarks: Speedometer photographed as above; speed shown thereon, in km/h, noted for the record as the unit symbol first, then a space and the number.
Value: km/h 80
